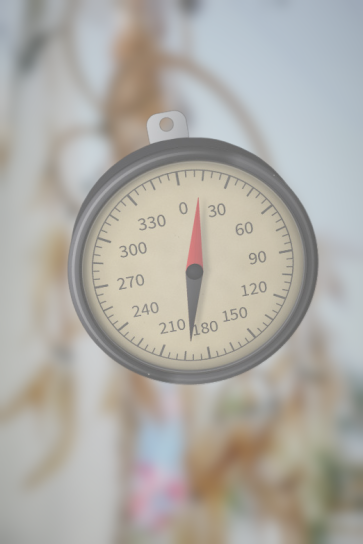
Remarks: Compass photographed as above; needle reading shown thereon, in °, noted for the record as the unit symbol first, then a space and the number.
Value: ° 12.5
